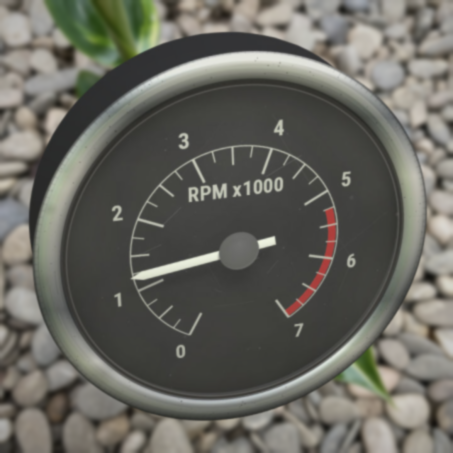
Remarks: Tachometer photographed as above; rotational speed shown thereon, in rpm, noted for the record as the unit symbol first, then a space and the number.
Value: rpm 1250
